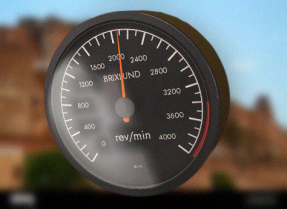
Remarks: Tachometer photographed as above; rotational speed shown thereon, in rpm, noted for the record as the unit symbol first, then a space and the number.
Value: rpm 2100
